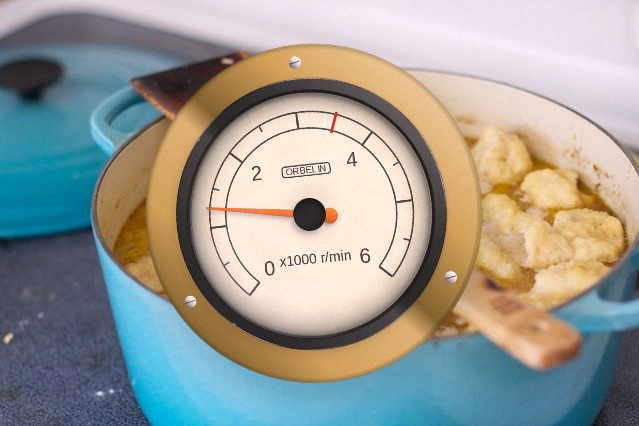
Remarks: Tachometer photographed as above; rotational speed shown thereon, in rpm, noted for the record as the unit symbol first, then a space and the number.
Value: rpm 1250
